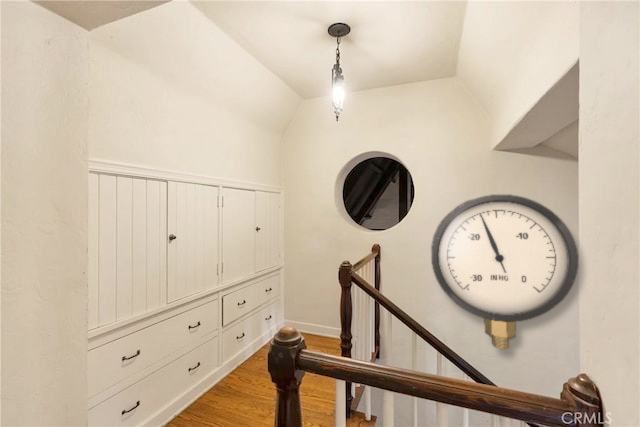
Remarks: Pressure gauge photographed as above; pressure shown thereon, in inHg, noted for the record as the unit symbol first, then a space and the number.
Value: inHg -17
